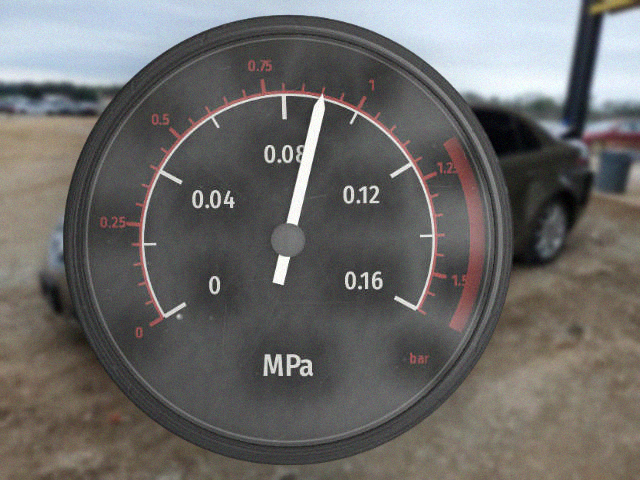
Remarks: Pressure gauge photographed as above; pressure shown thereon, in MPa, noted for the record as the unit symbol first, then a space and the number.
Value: MPa 0.09
